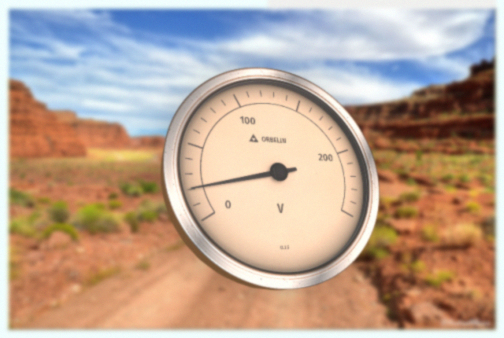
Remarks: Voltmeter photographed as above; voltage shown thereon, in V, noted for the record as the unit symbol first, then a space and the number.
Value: V 20
